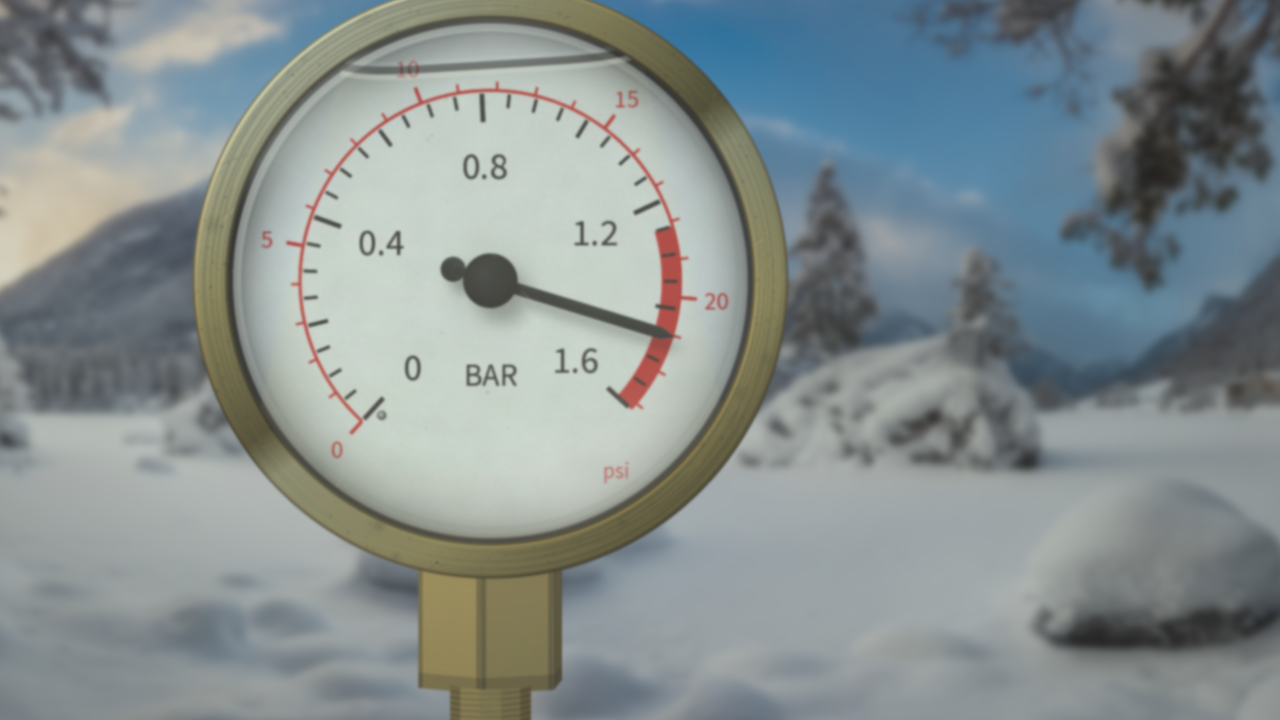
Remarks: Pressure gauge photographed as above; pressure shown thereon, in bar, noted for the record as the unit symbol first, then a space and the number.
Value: bar 1.45
